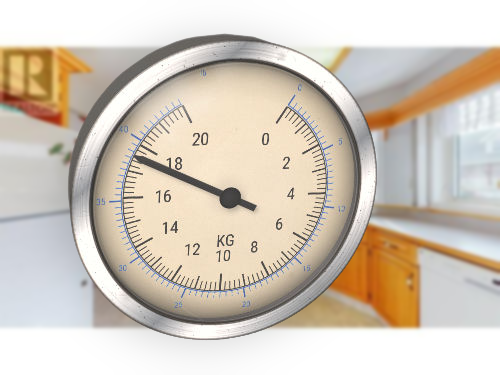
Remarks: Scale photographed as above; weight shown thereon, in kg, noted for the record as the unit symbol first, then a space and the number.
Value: kg 17.6
